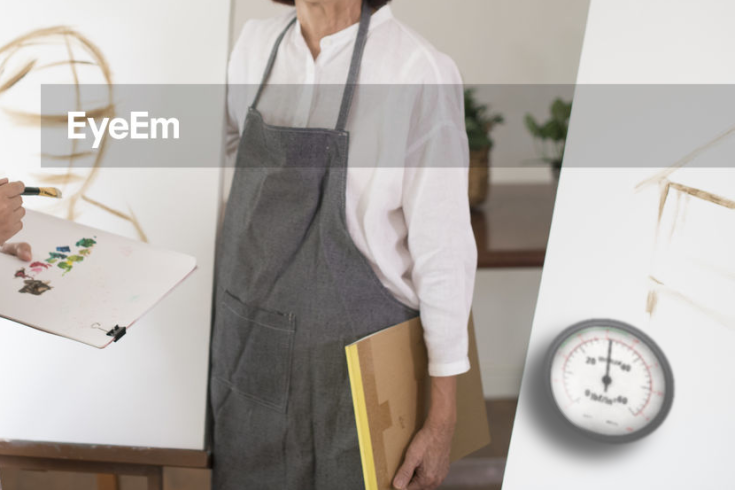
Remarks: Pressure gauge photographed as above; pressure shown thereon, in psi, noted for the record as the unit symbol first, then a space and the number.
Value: psi 30
